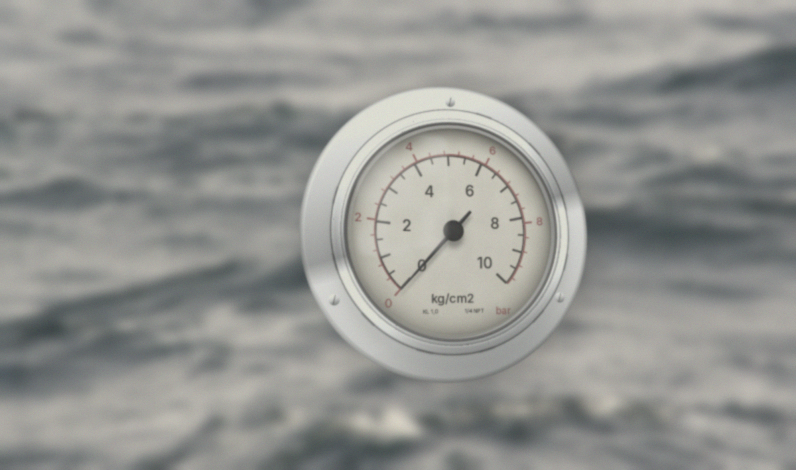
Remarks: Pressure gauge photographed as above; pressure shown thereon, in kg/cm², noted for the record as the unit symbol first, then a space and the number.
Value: kg/cm² 0
